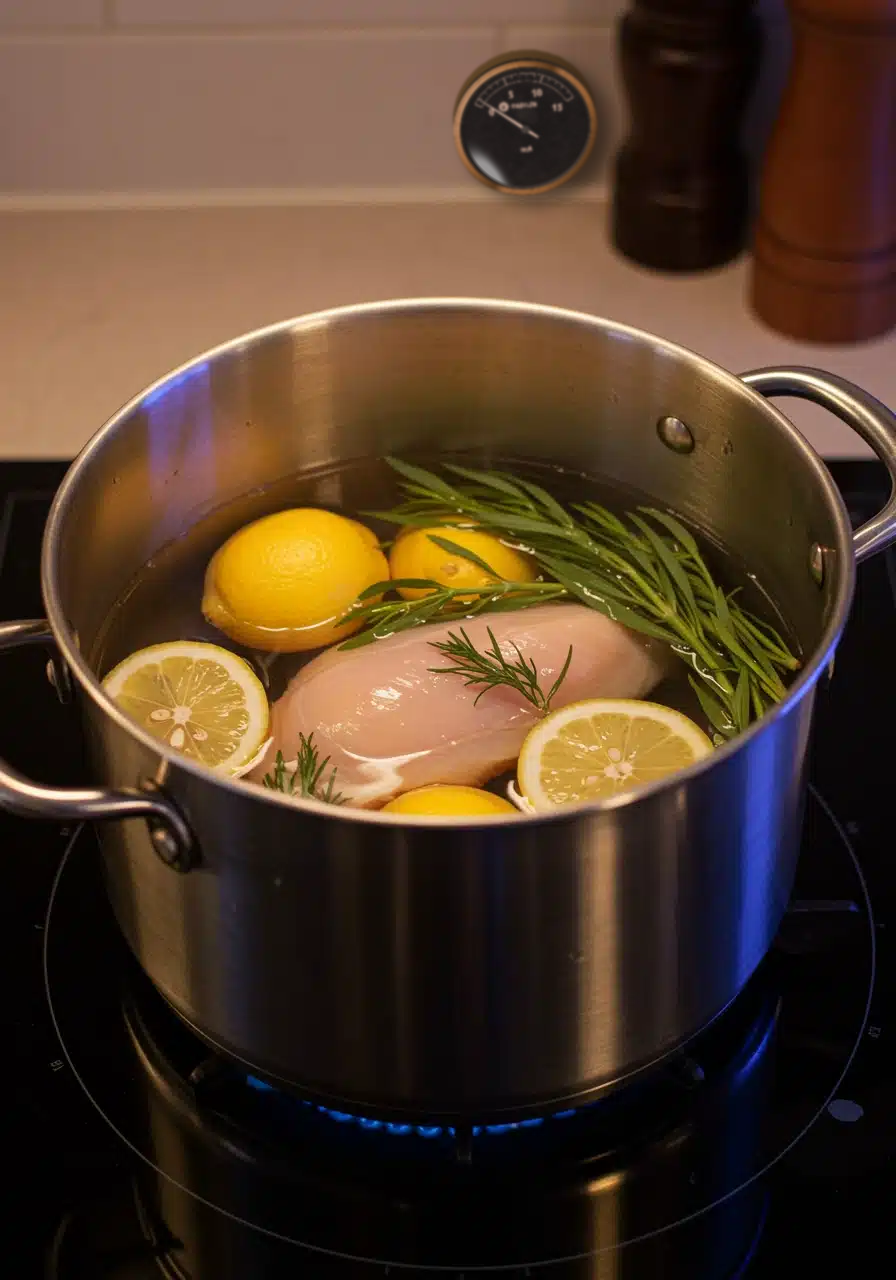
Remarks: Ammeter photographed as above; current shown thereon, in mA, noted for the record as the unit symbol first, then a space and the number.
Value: mA 1
